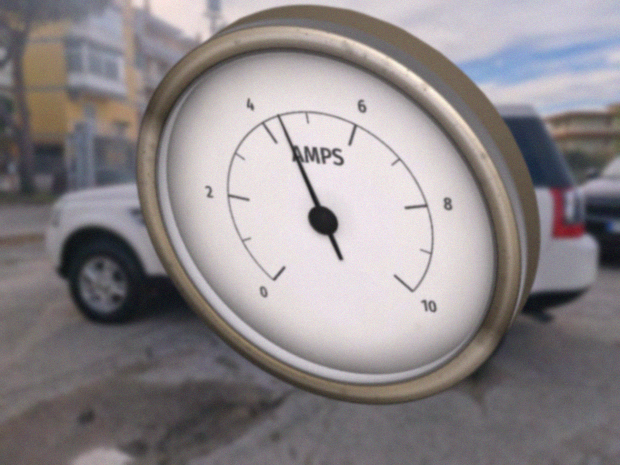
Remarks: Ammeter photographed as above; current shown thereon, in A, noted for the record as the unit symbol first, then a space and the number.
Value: A 4.5
